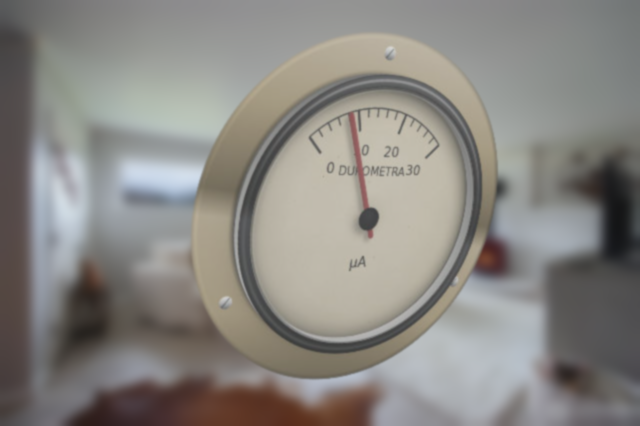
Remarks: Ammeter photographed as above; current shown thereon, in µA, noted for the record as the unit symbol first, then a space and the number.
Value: µA 8
